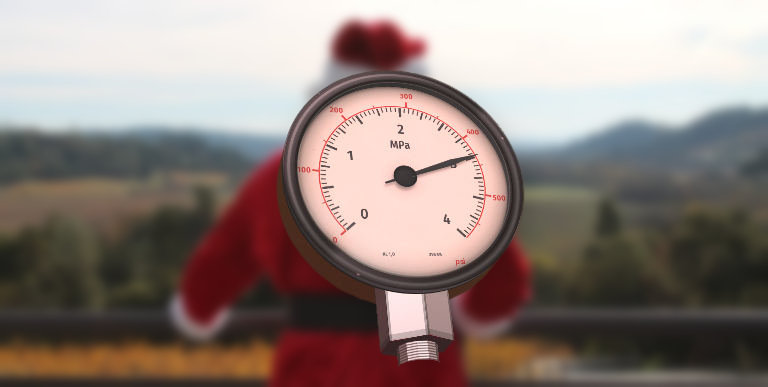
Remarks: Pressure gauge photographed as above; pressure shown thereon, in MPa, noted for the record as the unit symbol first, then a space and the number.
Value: MPa 3
